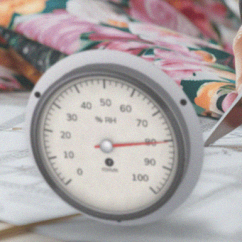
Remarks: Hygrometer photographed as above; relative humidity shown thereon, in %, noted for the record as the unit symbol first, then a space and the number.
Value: % 80
